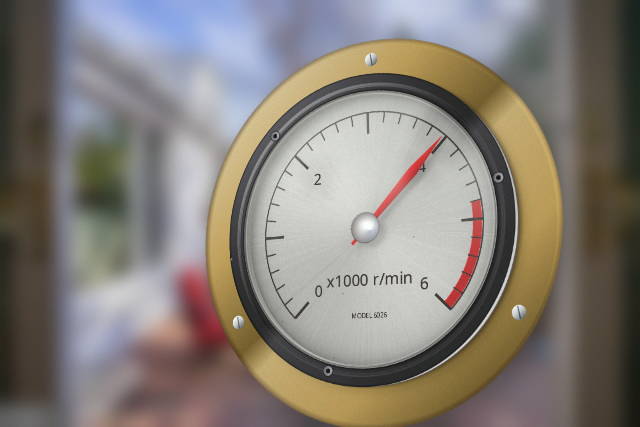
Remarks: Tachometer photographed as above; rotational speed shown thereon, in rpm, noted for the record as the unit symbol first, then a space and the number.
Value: rpm 4000
